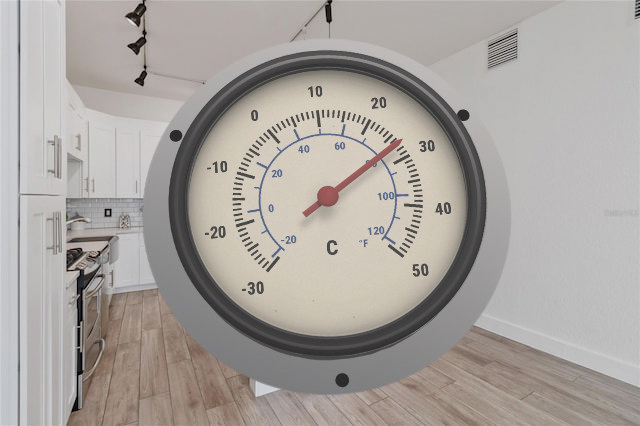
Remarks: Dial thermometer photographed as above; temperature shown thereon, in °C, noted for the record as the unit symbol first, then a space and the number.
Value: °C 27
